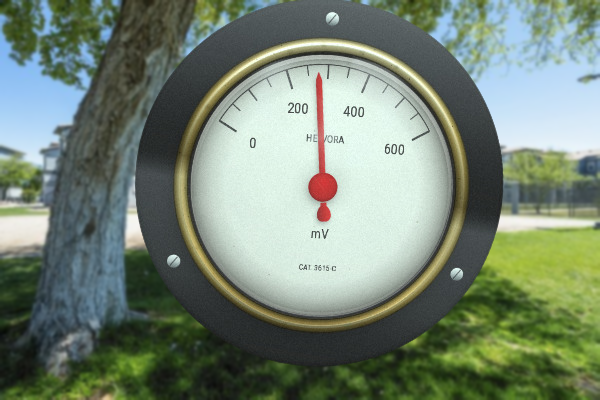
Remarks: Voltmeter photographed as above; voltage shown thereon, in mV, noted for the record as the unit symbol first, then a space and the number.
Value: mV 275
